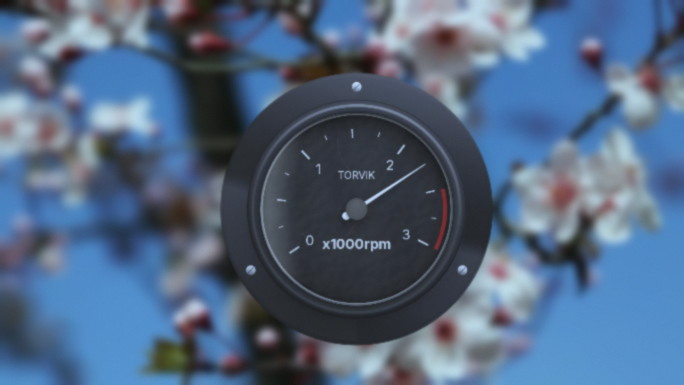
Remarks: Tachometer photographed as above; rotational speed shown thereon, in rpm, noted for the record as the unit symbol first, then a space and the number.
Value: rpm 2250
